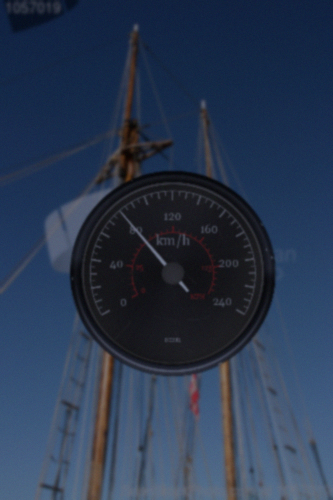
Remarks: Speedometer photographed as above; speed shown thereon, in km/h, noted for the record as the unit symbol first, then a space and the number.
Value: km/h 80
